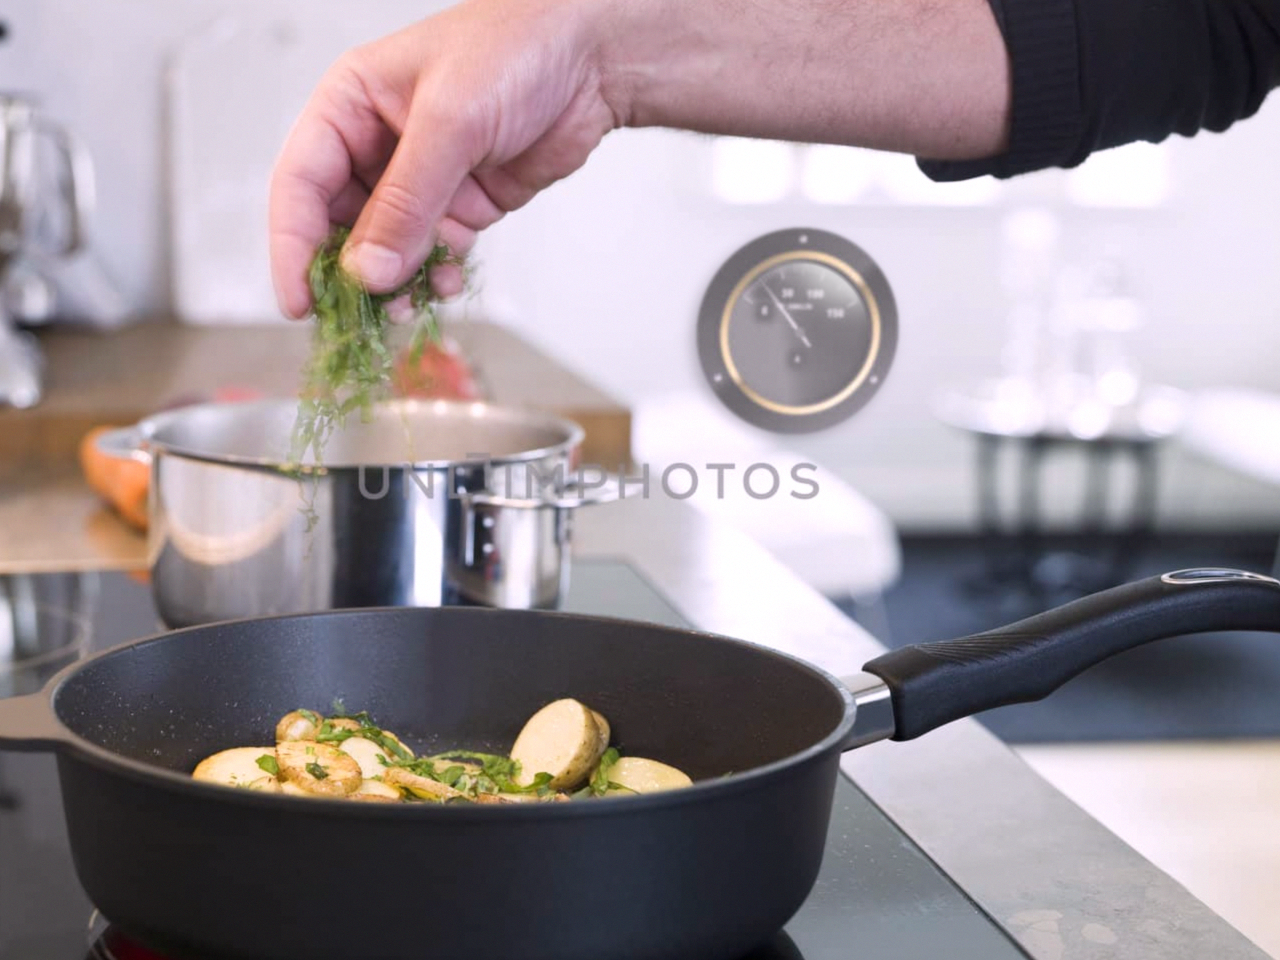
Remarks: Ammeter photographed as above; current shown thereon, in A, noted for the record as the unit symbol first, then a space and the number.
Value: A 25
